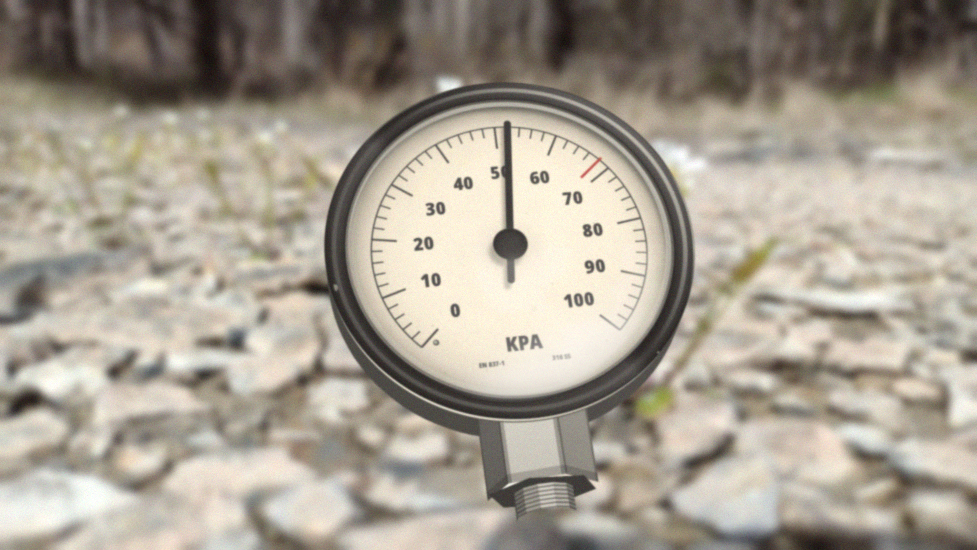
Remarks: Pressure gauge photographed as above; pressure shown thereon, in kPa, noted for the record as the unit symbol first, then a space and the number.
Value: kPa 52
